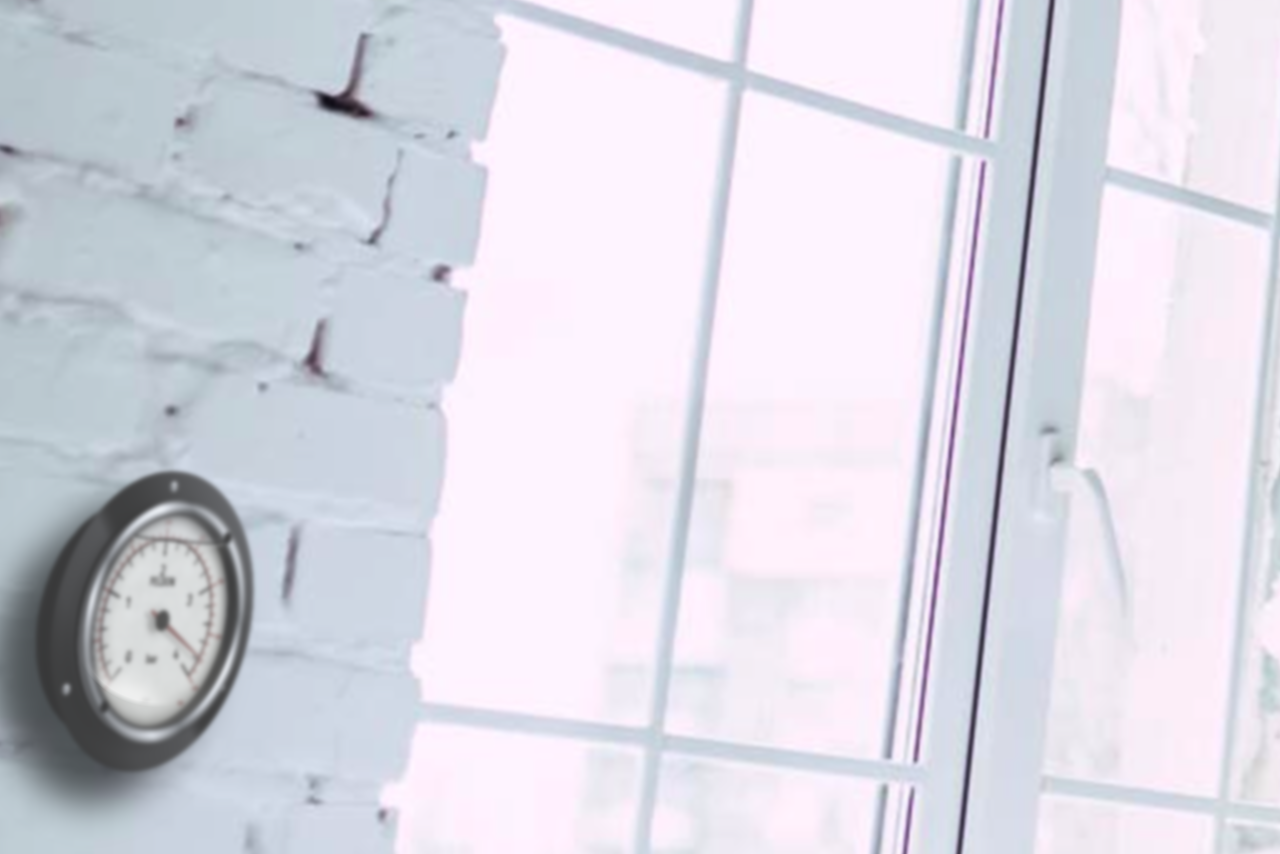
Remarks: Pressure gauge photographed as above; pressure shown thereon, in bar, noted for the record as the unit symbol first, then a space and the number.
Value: bar 3.8
